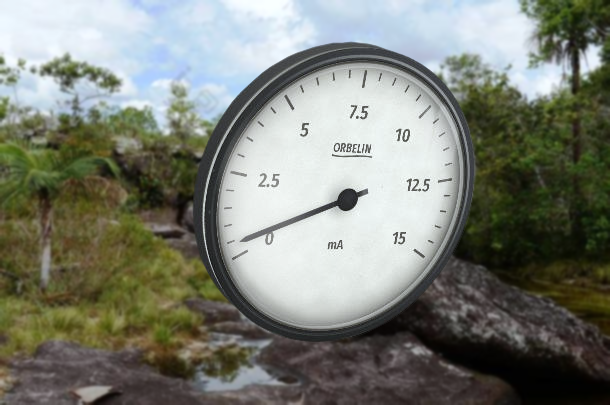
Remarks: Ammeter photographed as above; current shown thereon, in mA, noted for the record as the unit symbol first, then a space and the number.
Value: mA 0.5
